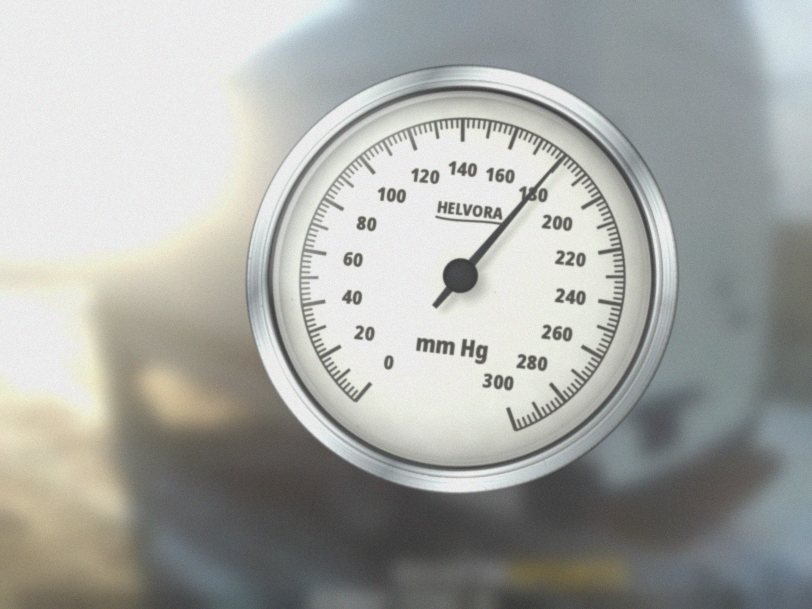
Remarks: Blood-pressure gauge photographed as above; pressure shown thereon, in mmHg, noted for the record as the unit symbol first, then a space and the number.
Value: mmHg 180
